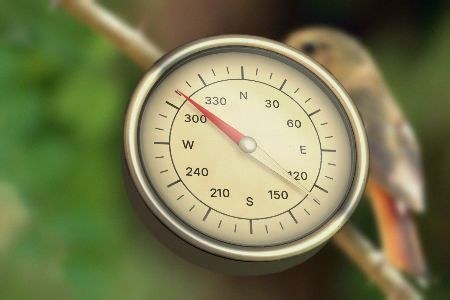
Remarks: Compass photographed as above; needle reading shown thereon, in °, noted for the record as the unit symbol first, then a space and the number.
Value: ° 310
